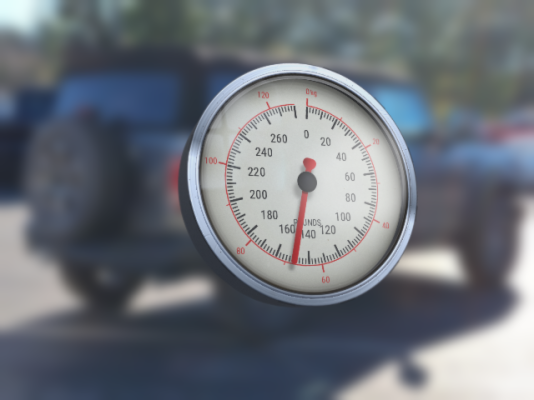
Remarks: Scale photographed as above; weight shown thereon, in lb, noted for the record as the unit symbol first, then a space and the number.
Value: lb 150
